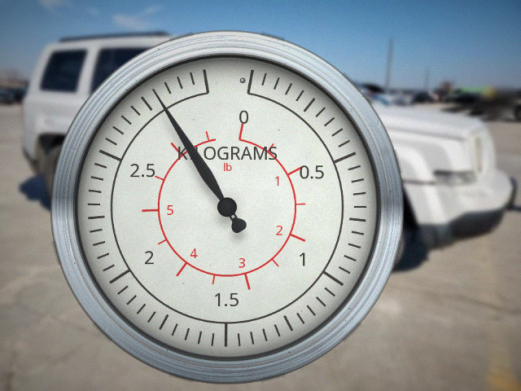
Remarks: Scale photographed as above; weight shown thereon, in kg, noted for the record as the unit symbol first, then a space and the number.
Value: kg 2.8
